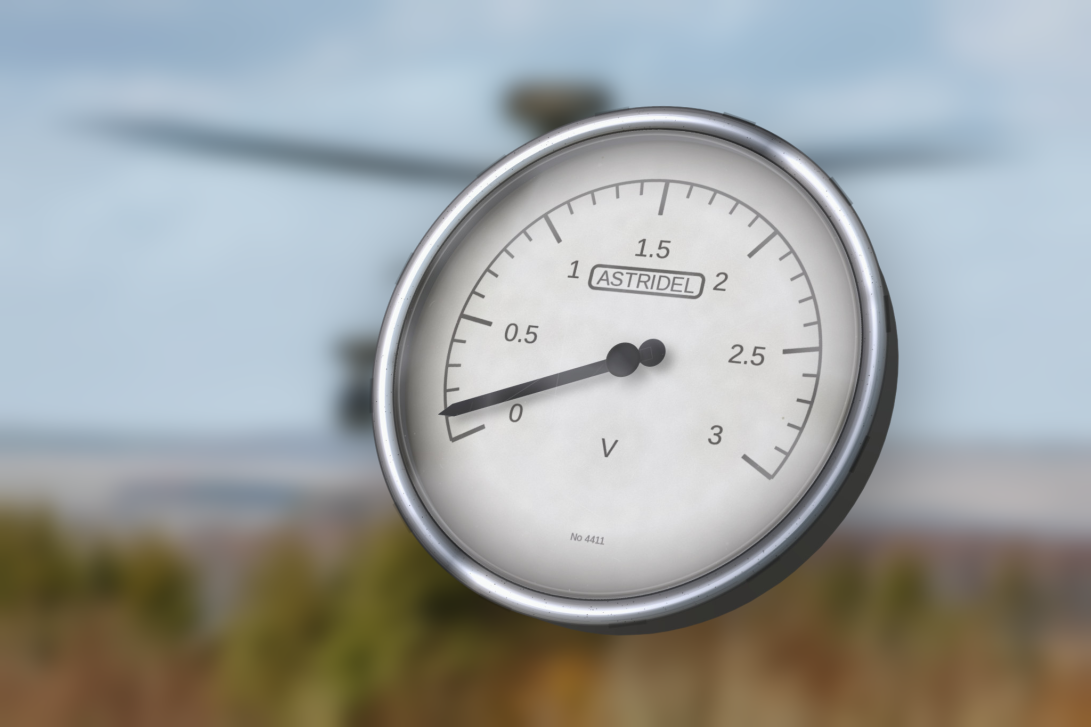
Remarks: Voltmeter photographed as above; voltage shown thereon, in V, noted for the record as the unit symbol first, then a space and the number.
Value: V 0.1
